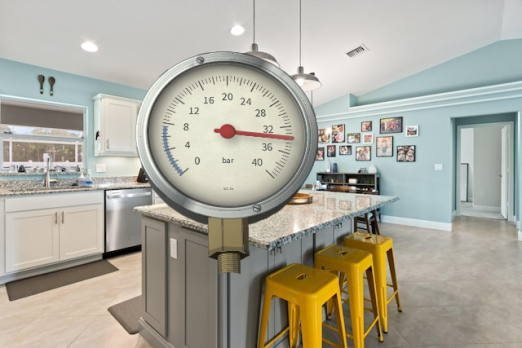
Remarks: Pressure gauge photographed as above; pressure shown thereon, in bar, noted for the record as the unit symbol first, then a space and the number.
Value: bar 34
